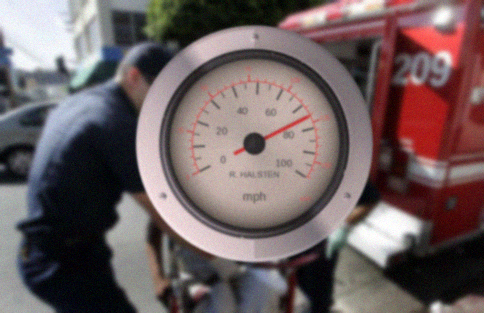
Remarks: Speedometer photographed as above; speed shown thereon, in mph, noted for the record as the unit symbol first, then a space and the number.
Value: mph 75
